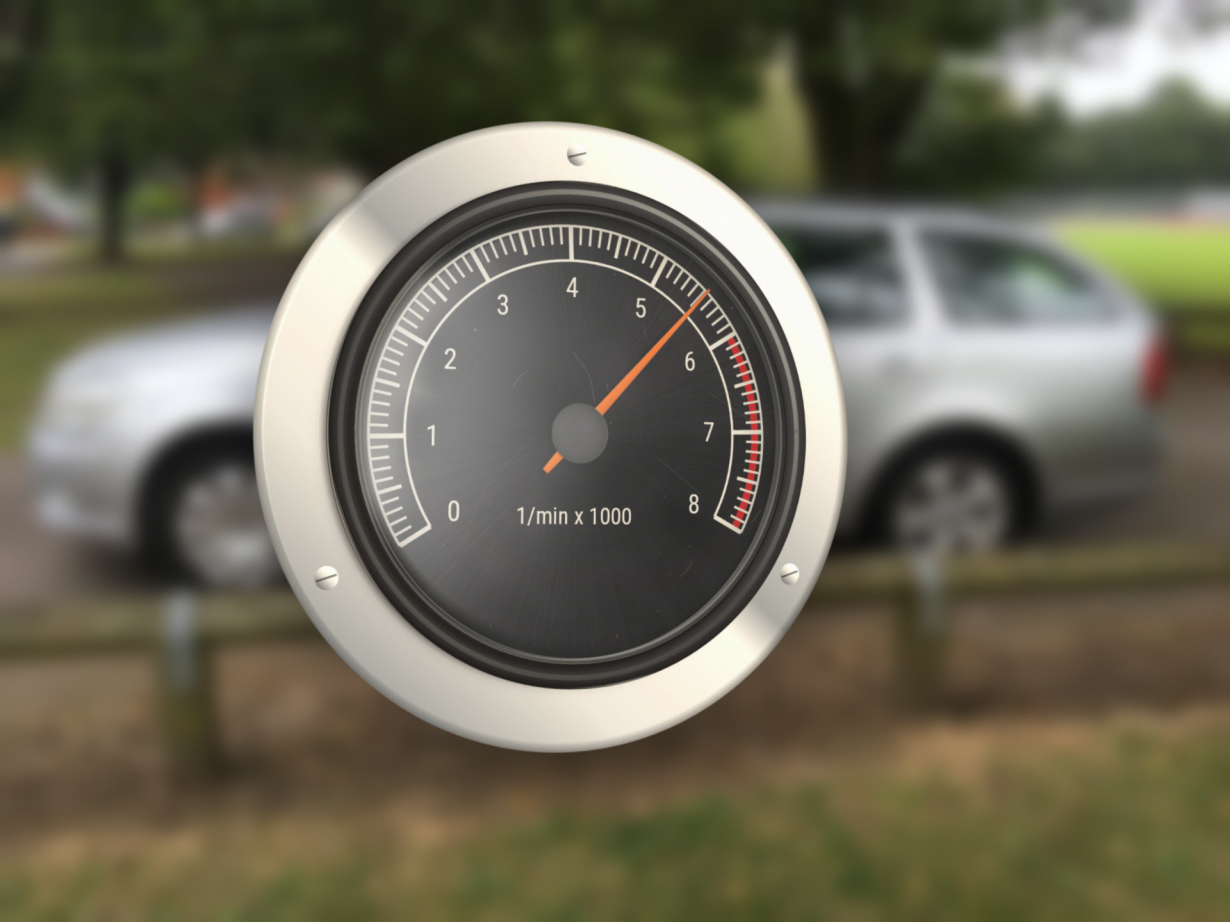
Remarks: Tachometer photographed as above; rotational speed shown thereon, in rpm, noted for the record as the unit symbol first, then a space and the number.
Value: rpm 5500
